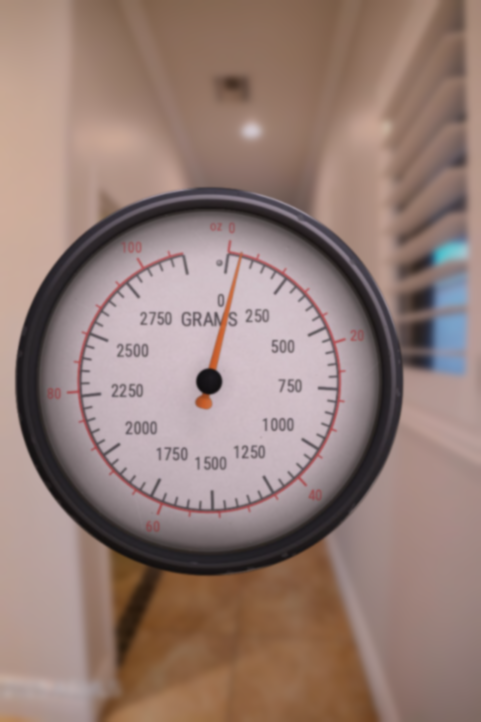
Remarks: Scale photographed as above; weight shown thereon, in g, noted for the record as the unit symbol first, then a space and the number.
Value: g 50
